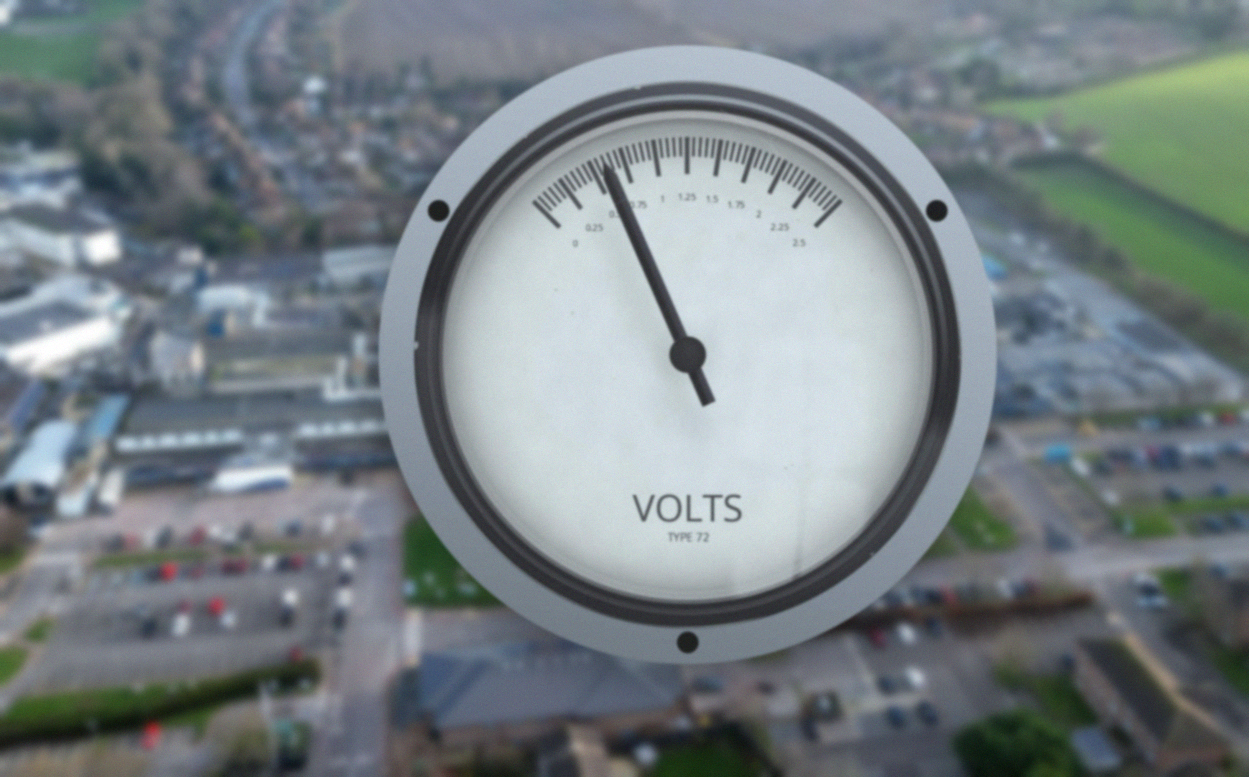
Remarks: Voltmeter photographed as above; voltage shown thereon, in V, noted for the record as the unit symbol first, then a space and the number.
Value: V 0.6
